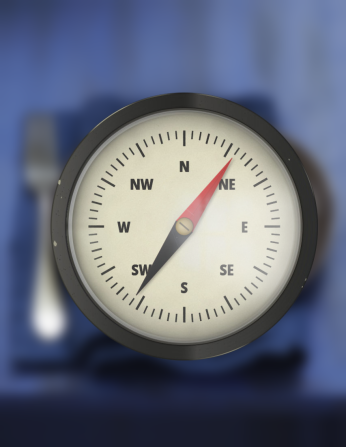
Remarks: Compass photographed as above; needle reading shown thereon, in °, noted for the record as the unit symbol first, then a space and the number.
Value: ° 35
